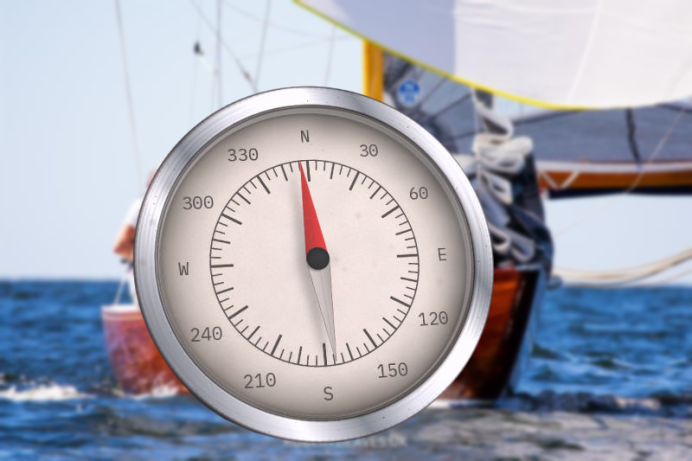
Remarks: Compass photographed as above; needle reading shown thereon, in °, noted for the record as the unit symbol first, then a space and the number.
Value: ° 355
